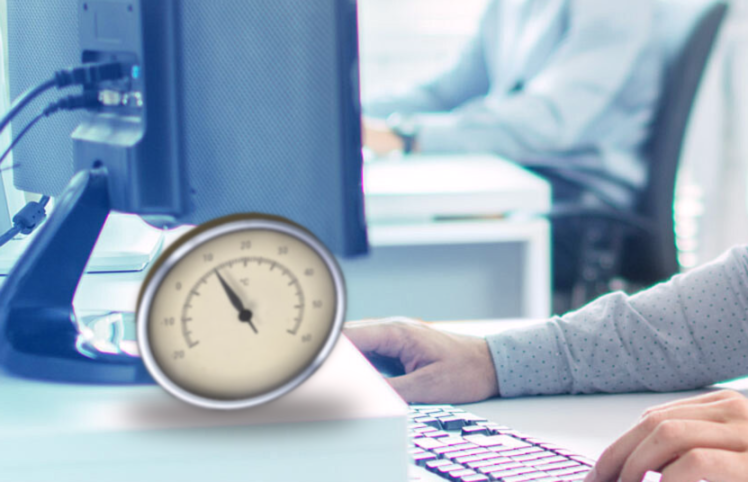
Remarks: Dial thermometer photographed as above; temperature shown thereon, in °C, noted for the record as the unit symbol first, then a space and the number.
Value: °C 10
